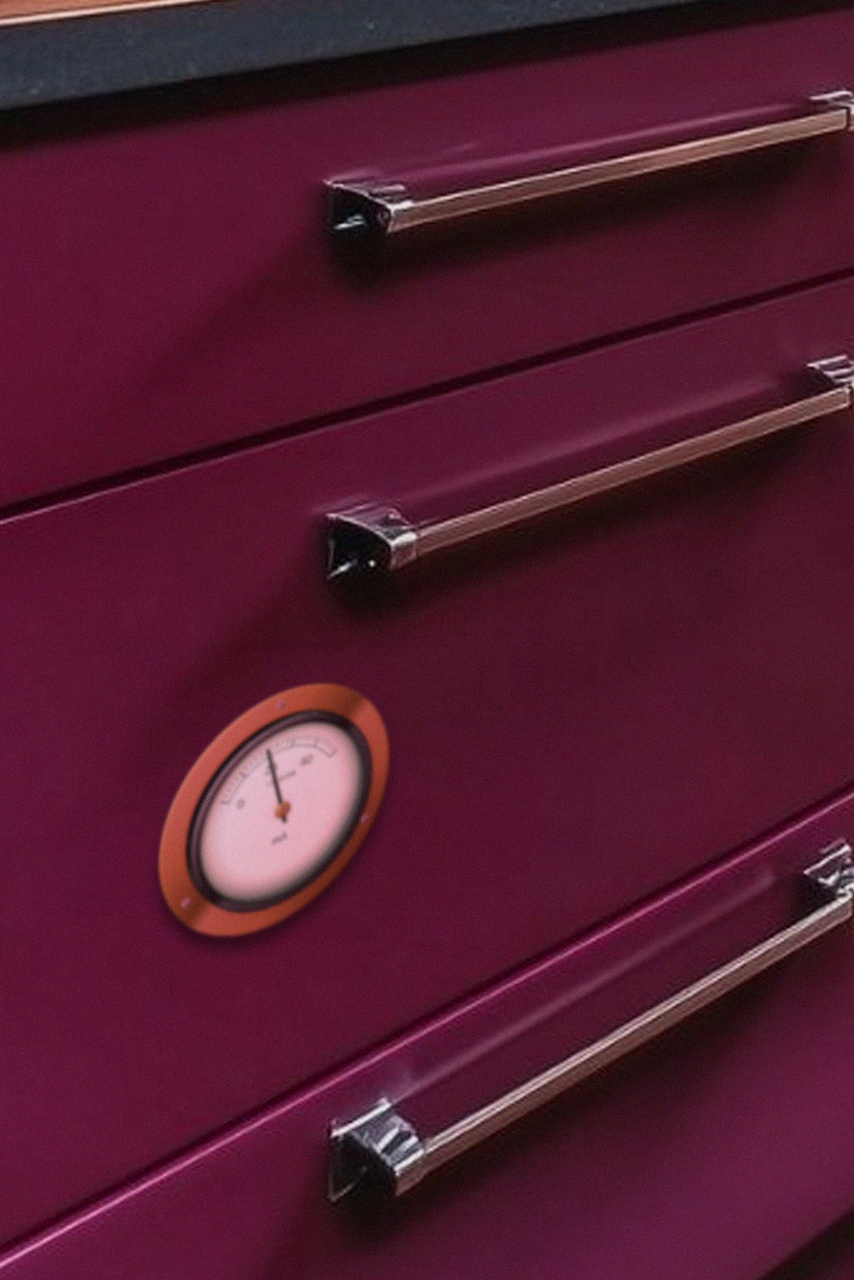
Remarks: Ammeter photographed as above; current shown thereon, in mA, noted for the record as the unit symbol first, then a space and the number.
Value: mA 20
